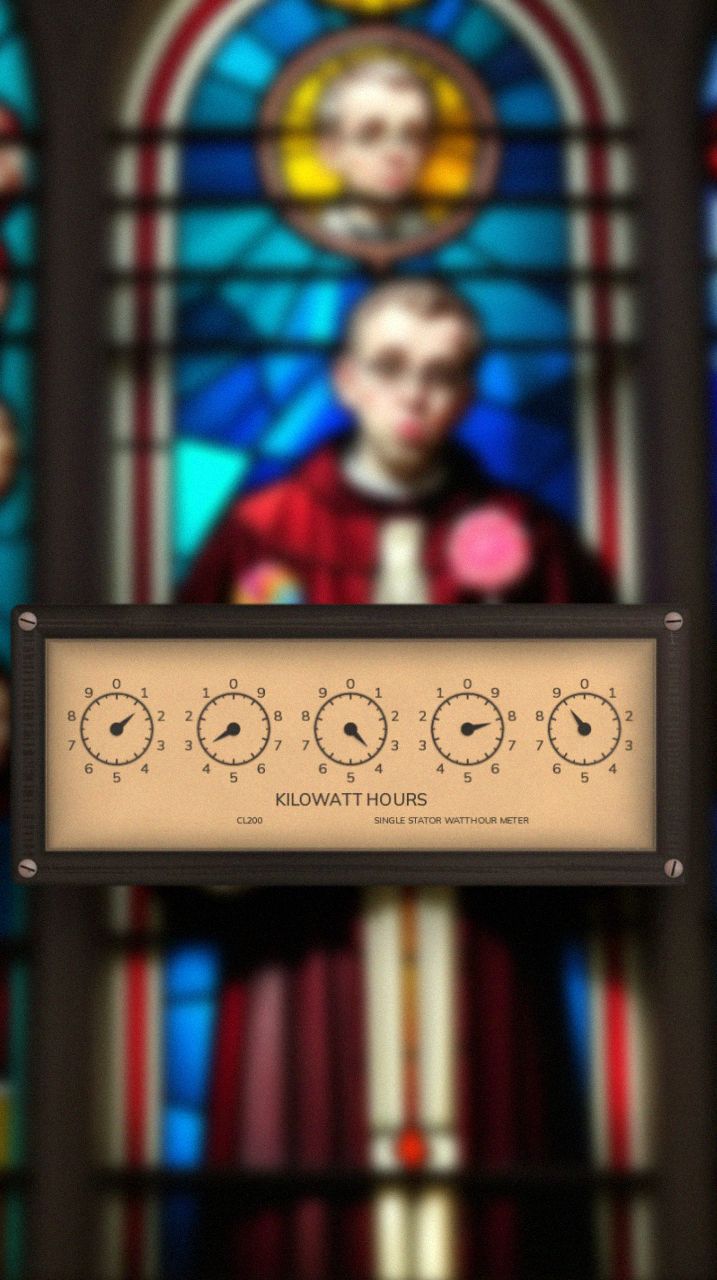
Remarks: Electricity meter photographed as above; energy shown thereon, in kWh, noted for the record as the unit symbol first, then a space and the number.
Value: kWh 13379
